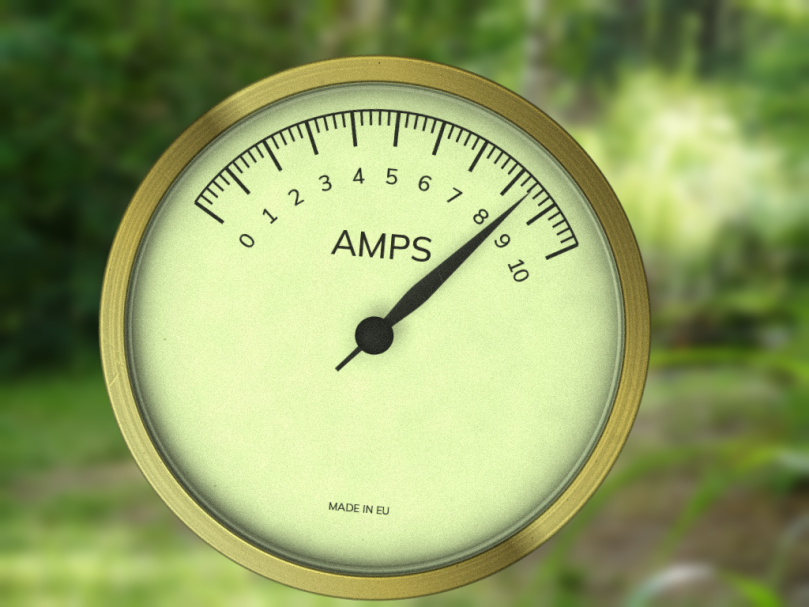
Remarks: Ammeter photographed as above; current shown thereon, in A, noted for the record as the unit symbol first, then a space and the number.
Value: A 8.4
